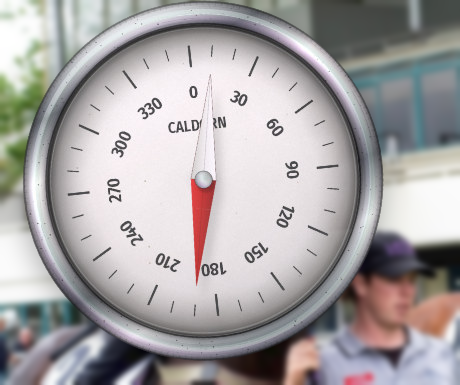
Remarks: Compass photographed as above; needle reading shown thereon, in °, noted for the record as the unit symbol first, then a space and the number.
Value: ° 190
